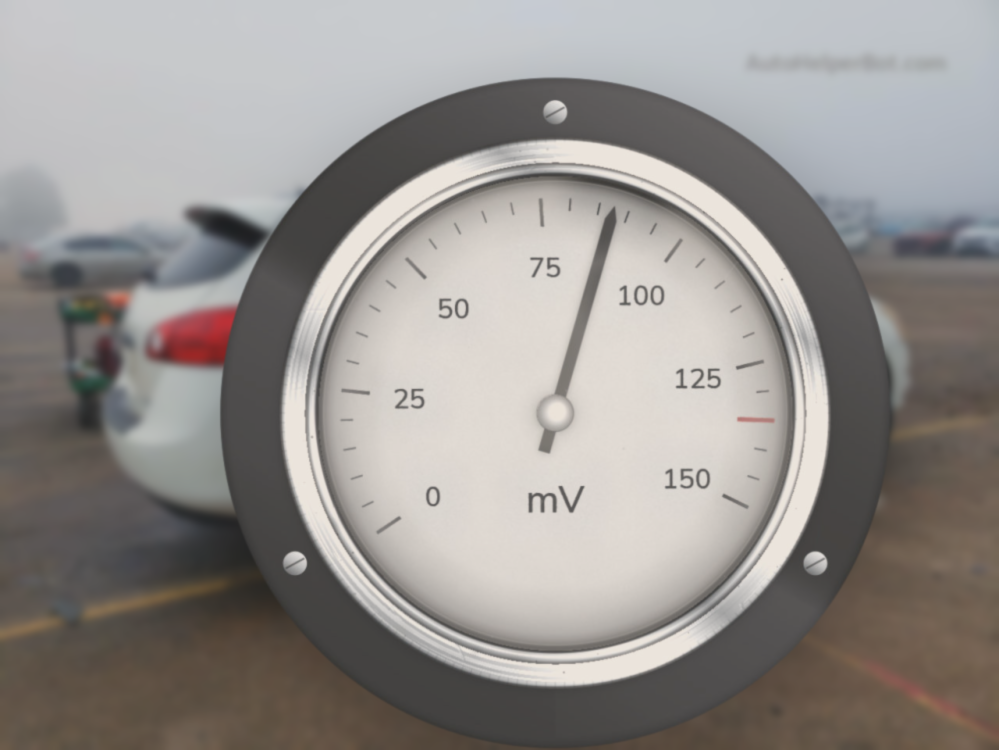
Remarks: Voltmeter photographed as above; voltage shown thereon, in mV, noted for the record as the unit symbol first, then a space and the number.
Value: mV 87.5
